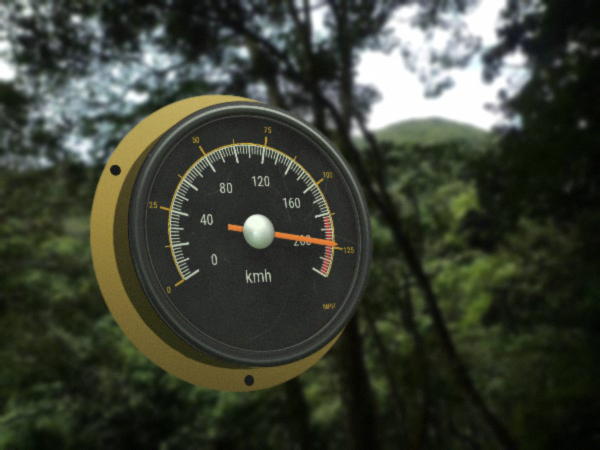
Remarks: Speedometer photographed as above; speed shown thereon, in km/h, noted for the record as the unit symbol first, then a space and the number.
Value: km/h 200
